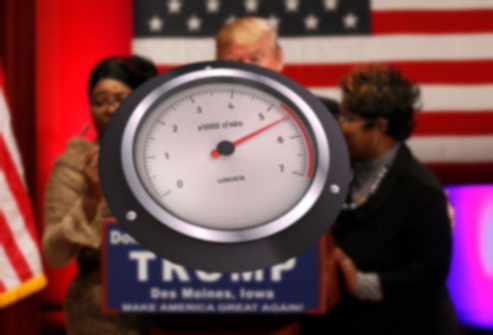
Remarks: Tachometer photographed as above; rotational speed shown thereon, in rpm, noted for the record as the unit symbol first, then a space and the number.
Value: rpm 5500
